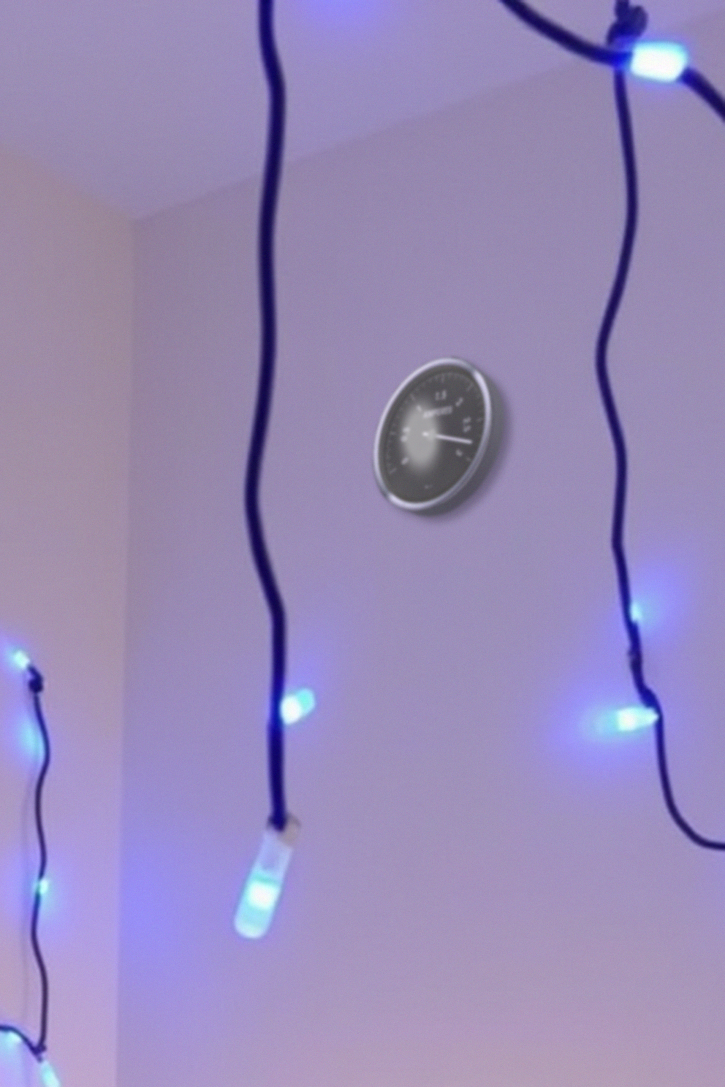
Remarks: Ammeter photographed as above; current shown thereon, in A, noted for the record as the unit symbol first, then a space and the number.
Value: A 2.8
